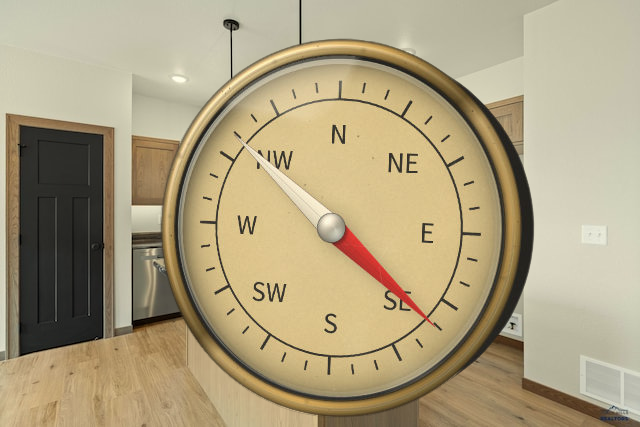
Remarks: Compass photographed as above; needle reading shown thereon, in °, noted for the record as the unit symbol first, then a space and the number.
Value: ° 130
